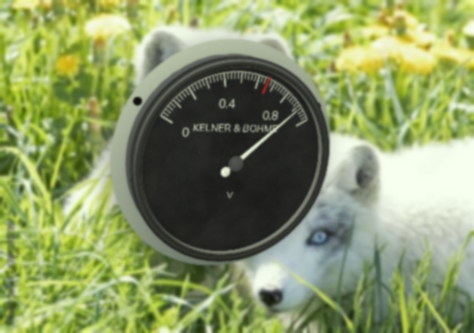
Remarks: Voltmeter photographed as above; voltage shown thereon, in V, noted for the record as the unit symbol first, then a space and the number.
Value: V 0.9
